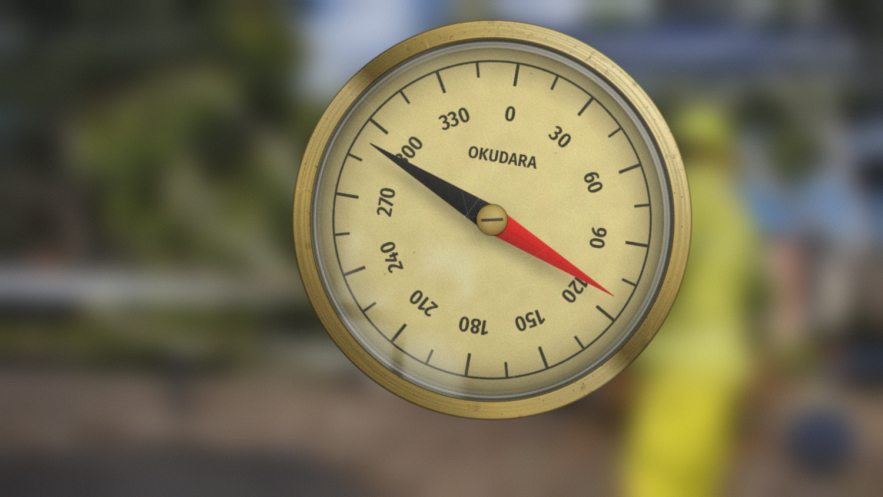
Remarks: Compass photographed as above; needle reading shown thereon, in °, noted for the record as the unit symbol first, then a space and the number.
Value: ° 112.5
